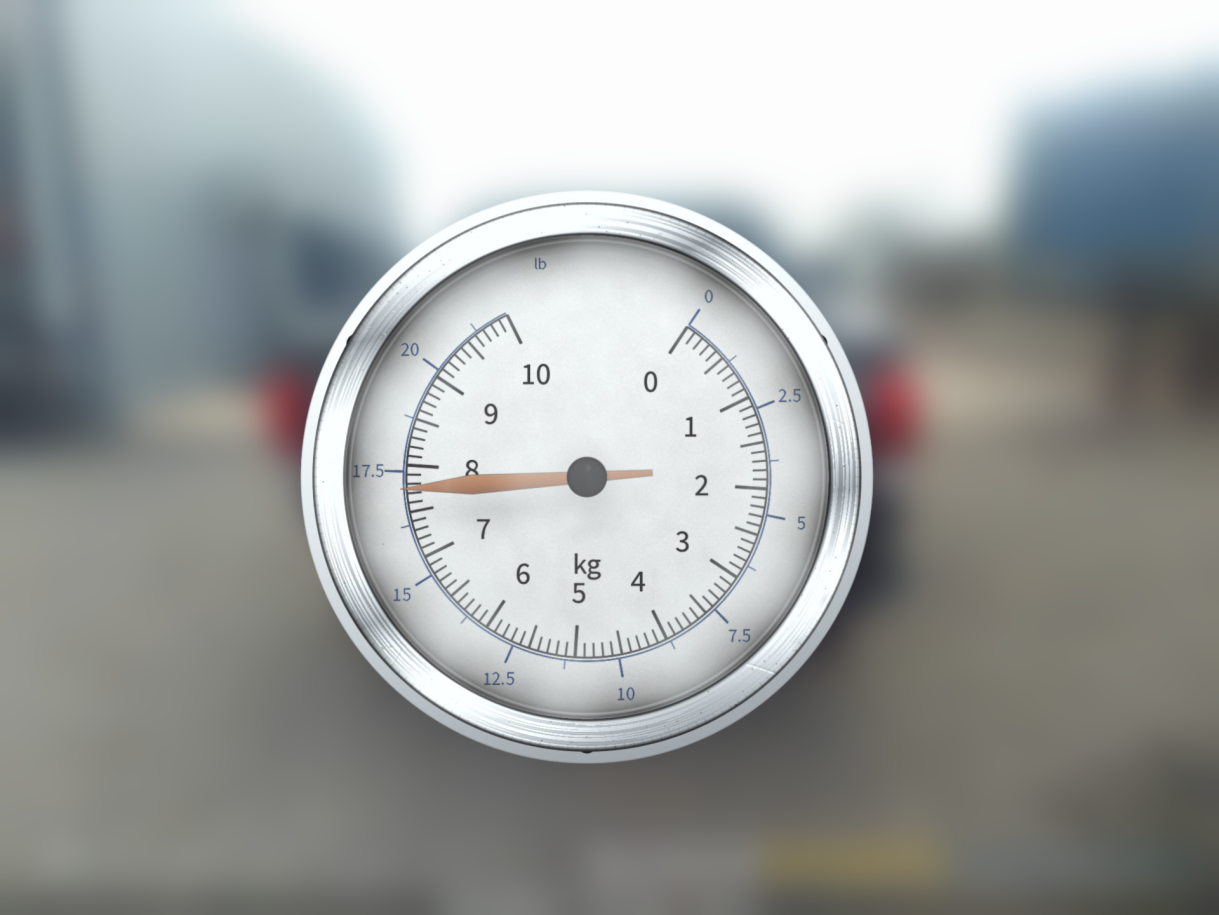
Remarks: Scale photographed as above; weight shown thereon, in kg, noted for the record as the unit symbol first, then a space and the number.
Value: kg 7.75
